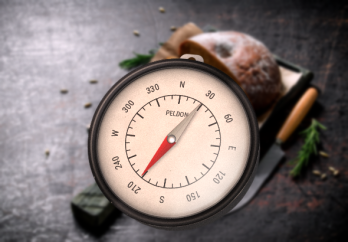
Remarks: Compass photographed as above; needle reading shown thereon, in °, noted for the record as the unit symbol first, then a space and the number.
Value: ° 210
